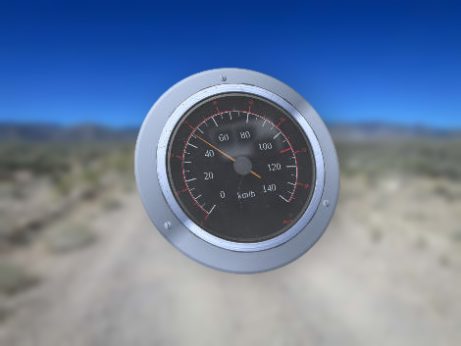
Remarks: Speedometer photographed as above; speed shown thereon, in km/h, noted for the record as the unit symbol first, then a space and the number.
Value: km/h 45
